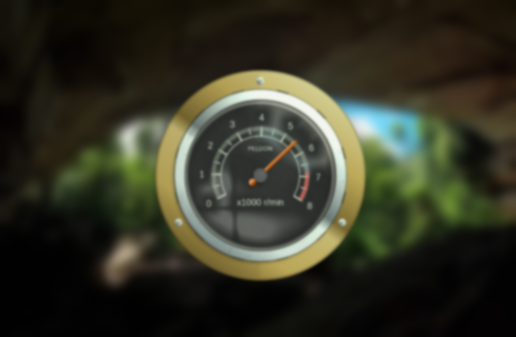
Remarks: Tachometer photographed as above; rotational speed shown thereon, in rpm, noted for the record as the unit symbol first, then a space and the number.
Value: rpm 5500
